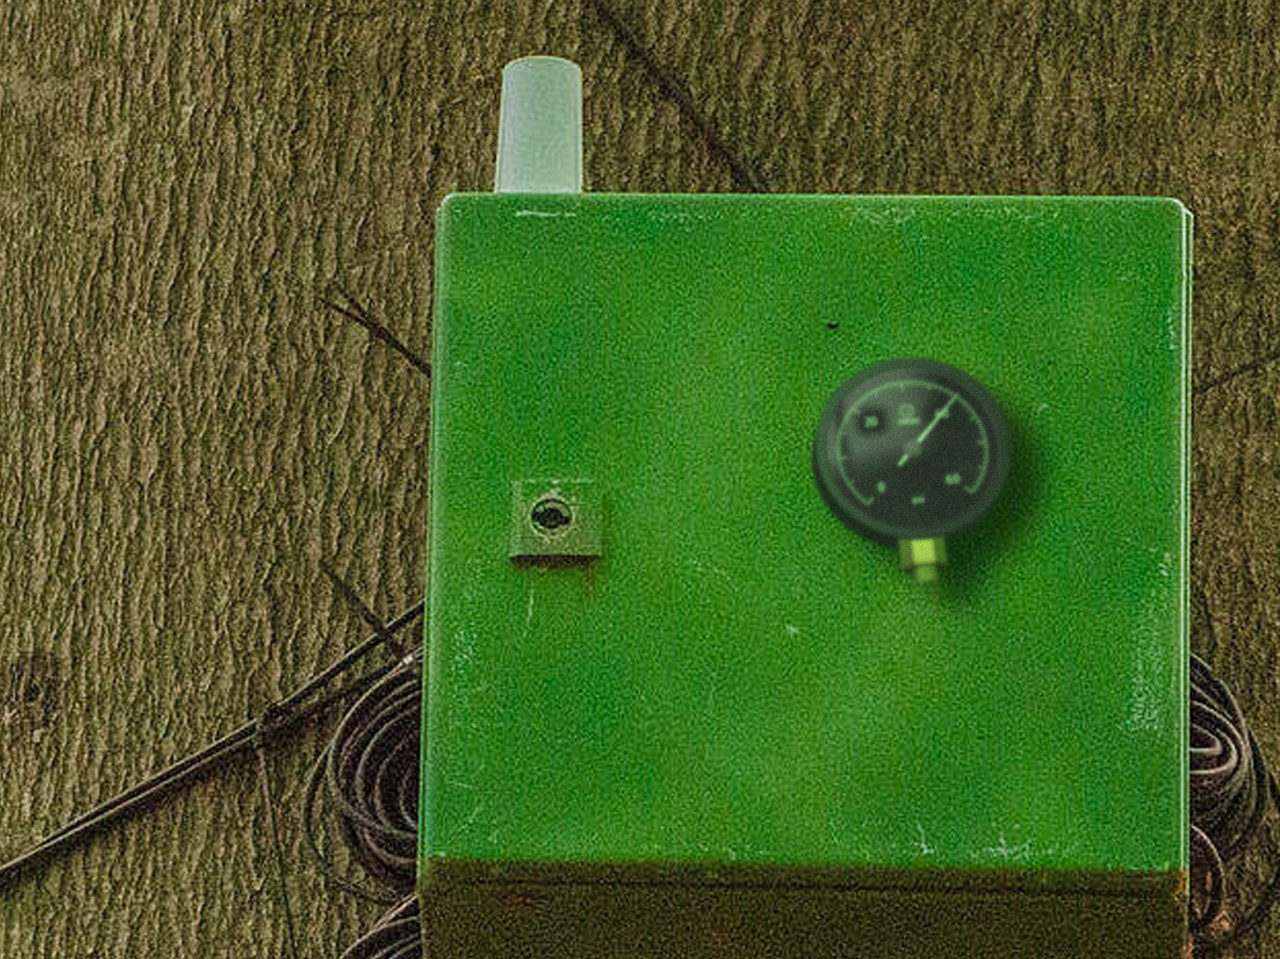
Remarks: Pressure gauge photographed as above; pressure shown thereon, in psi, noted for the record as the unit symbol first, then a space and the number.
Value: psi 40
